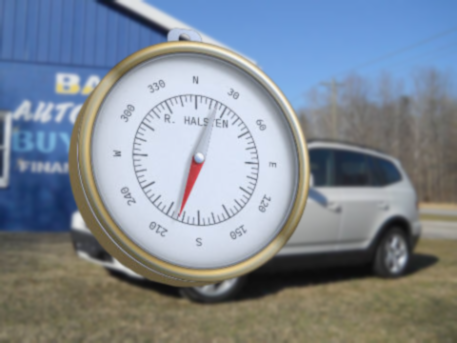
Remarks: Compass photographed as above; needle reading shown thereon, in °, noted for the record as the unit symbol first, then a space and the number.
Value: ° 200
